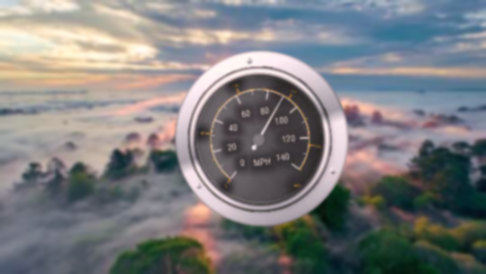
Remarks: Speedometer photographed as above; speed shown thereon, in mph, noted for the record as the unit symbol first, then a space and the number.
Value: mph 90
